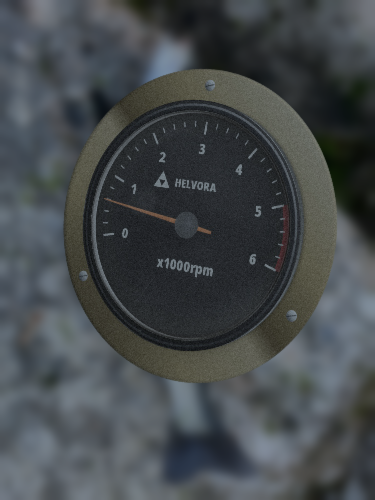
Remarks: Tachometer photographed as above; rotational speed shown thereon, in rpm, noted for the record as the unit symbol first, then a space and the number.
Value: rpm 600
